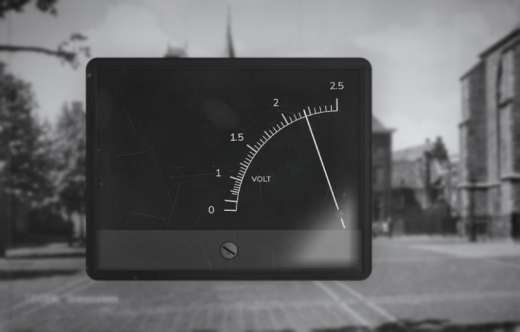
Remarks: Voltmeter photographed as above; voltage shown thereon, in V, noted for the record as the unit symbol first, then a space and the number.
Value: V 2.2
